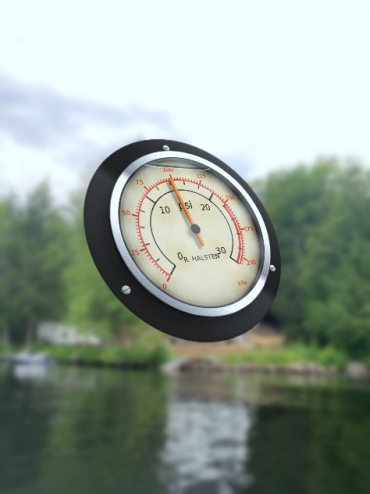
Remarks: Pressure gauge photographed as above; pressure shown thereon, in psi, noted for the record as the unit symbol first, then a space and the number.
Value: psi 14
